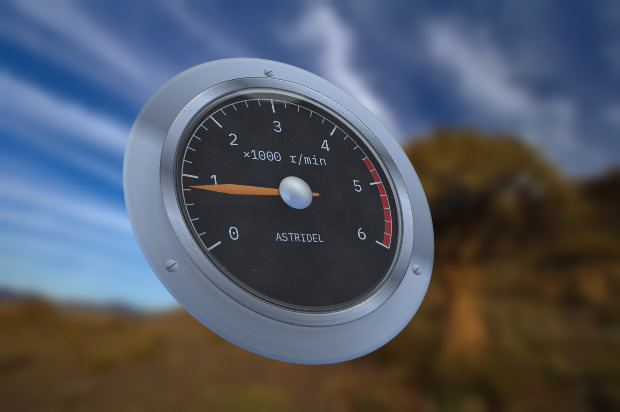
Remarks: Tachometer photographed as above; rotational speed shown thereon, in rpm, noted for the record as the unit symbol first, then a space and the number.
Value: rpm 800
